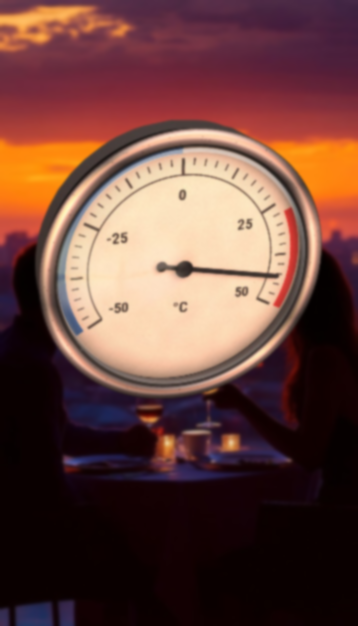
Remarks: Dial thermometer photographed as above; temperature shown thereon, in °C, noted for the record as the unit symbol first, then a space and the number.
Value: °C 42.5
